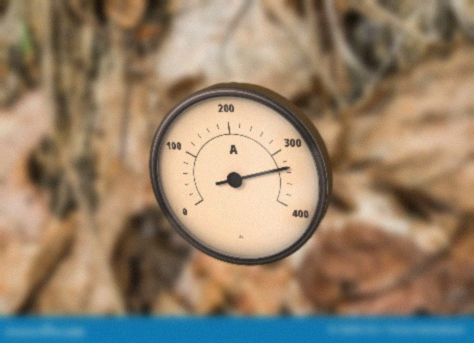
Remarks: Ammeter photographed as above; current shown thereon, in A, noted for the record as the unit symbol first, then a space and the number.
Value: A 330
